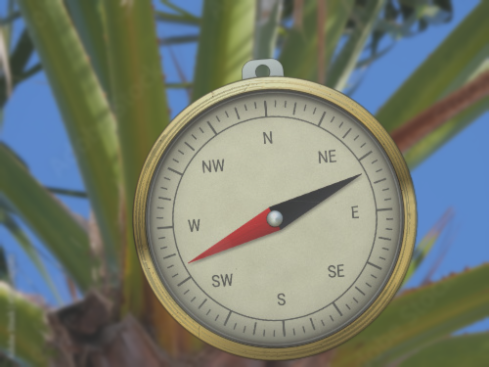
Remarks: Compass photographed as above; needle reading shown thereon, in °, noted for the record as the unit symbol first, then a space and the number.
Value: ° 247.5
